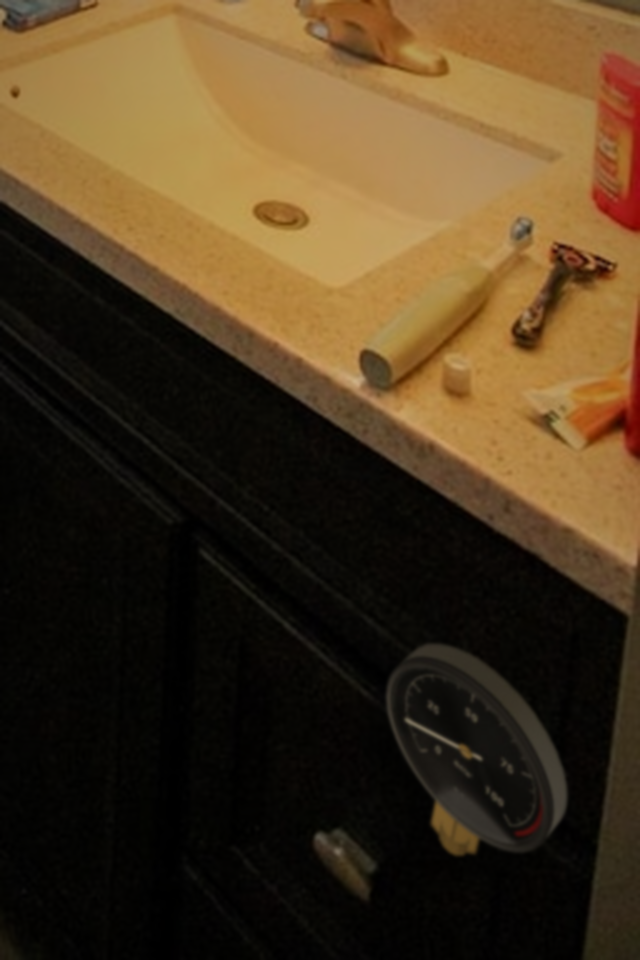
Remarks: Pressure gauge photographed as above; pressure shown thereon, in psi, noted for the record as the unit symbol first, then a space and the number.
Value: psi 10
